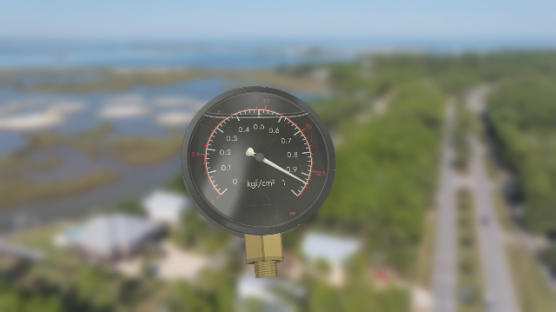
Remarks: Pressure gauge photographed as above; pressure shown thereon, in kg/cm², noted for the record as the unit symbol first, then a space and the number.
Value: kg/cm² 0.94
